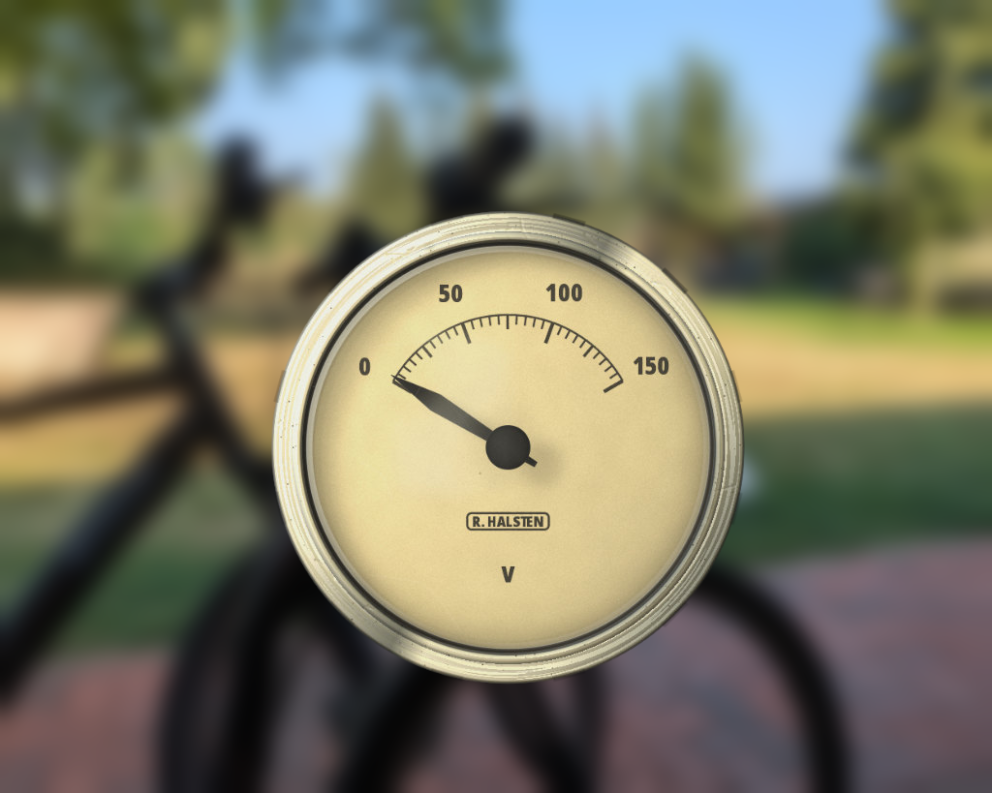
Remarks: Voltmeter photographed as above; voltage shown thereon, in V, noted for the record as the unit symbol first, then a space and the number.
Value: V 2.5
